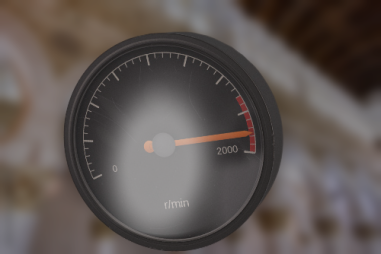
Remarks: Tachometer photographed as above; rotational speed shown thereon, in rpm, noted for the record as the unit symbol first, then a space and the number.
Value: rpm 1875
